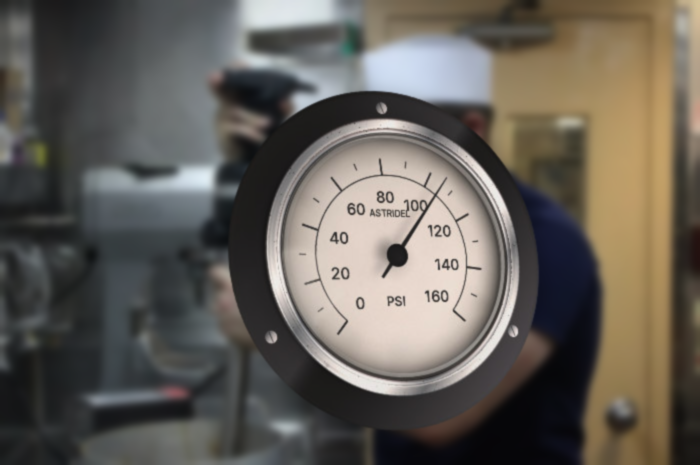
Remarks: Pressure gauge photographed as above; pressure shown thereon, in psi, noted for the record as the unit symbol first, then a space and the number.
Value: psi 105
